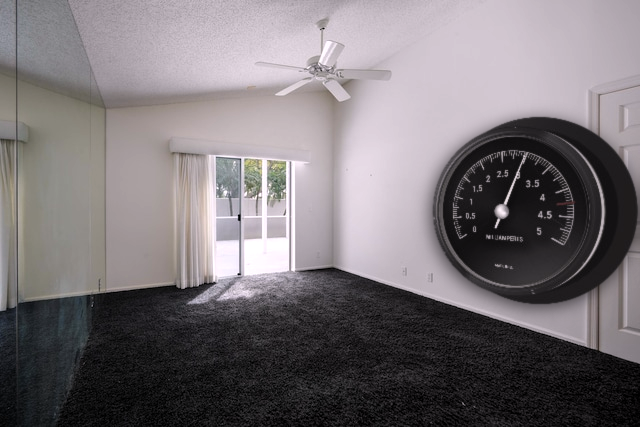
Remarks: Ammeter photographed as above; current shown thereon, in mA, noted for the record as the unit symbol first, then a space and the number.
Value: mA 3
